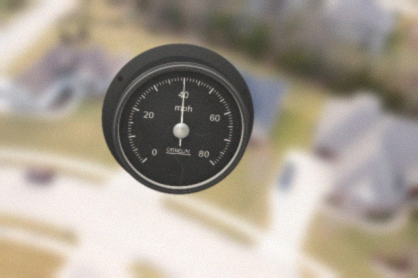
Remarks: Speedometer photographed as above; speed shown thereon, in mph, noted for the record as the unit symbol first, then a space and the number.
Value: mph 40
